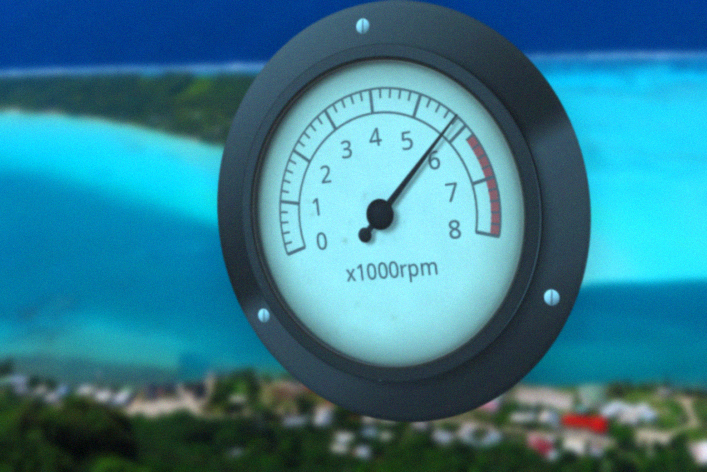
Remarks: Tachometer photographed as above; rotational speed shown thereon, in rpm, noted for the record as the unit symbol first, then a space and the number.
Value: rpm 5800
